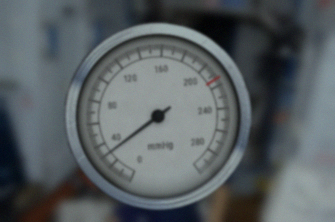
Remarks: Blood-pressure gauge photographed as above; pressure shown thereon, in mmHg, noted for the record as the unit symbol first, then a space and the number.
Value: mmHg 30
